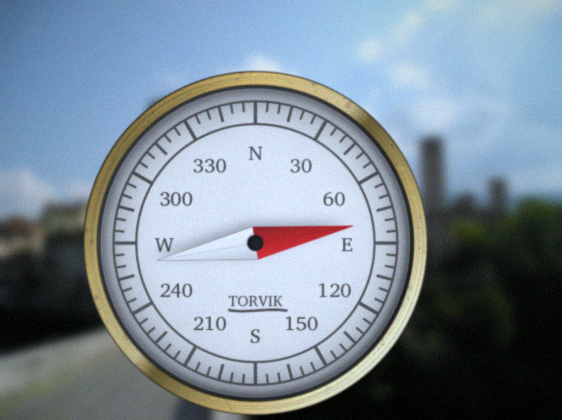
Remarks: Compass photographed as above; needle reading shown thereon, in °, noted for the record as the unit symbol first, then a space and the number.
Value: ° 80
